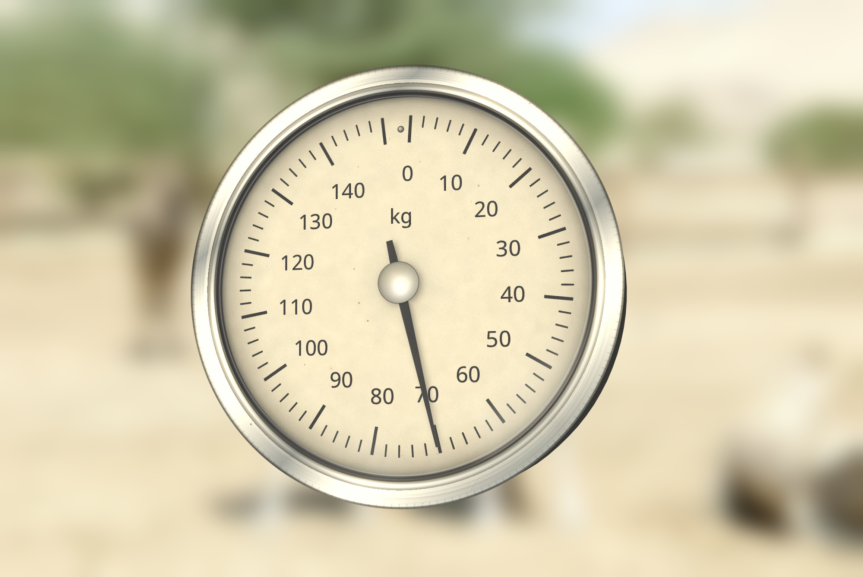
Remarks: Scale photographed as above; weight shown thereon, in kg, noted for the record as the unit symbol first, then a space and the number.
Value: kg 70
